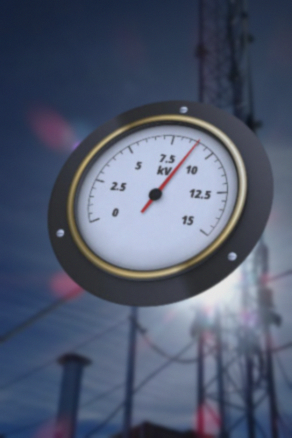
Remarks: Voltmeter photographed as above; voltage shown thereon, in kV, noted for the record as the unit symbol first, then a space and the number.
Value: kV 9
